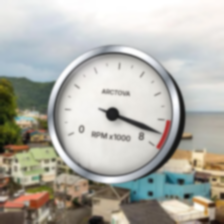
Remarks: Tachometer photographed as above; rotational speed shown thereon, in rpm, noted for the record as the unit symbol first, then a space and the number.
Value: rpm 7500
